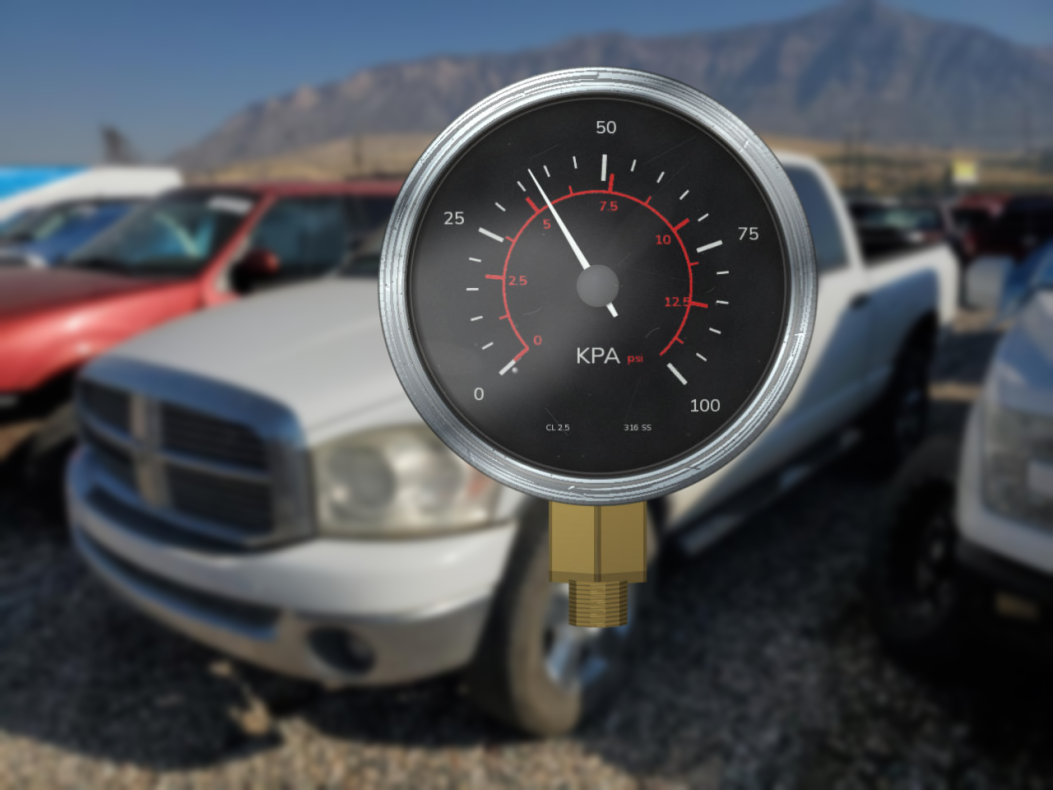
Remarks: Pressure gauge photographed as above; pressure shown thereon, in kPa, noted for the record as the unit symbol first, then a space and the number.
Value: kPa 37.5
